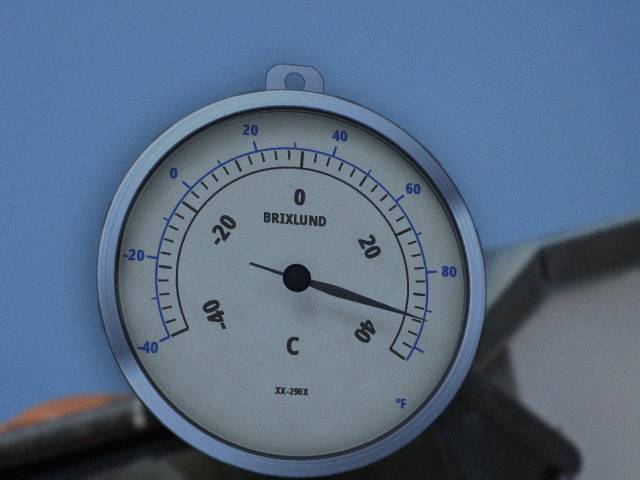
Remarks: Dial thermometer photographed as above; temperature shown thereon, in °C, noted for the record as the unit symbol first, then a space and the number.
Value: °C 34
